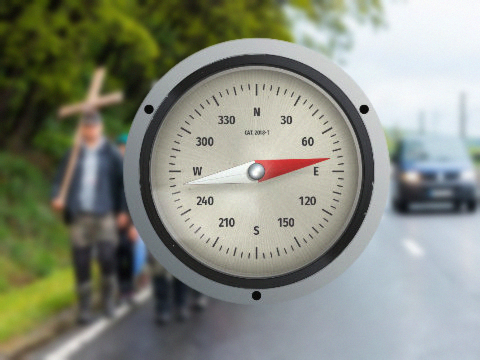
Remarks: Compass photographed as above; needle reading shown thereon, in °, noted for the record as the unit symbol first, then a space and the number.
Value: ° 80
